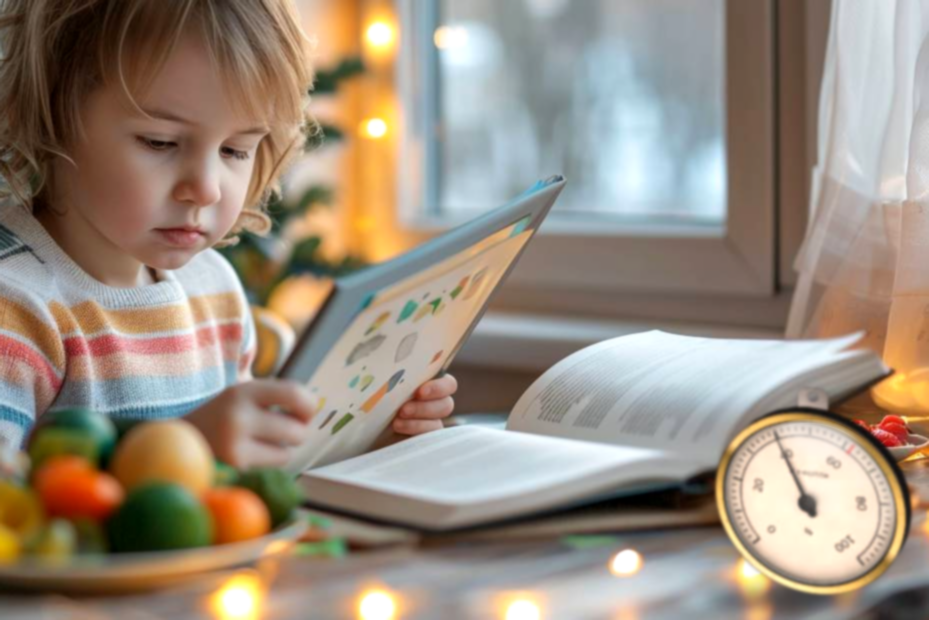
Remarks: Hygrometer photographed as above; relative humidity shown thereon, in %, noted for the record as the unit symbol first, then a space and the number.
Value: % 40
